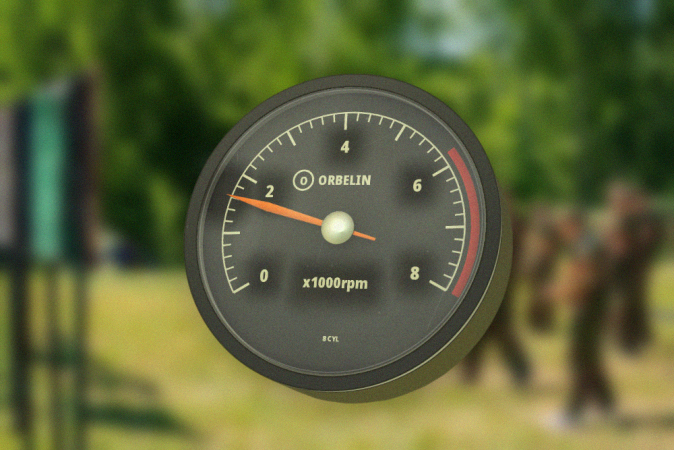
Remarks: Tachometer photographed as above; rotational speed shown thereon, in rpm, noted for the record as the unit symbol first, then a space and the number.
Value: rpm 1600
